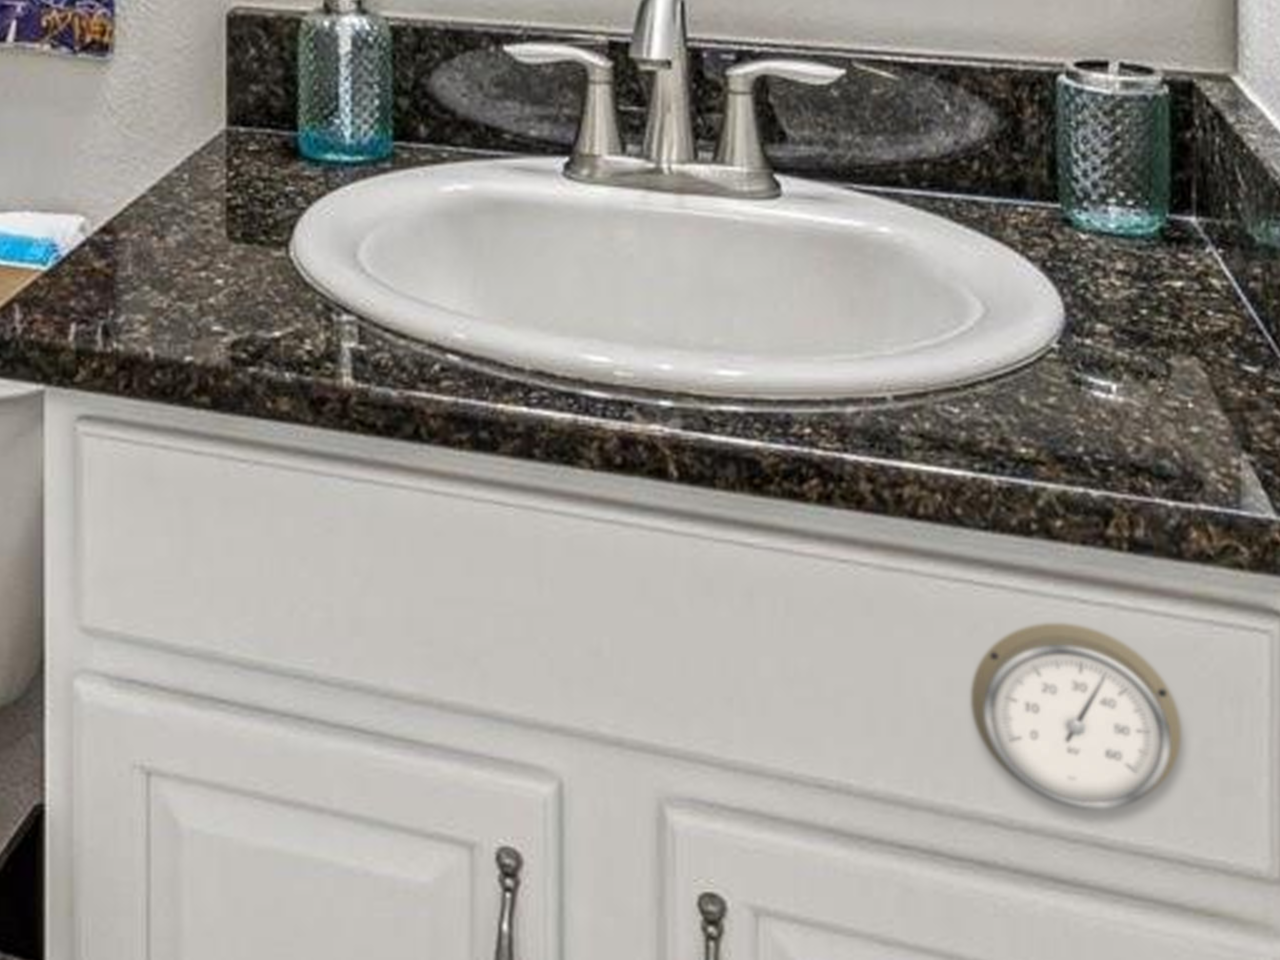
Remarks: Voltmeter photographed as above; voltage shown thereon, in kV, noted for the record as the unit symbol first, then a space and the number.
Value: kV 35
